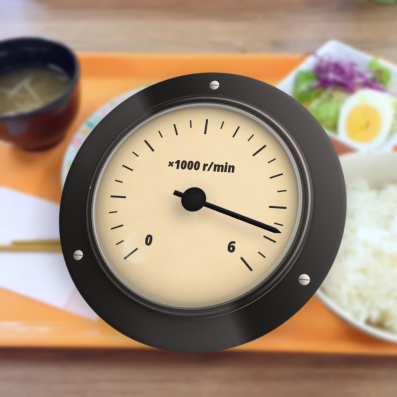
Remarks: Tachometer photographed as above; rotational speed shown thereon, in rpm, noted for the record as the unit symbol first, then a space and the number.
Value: rpm 5375
